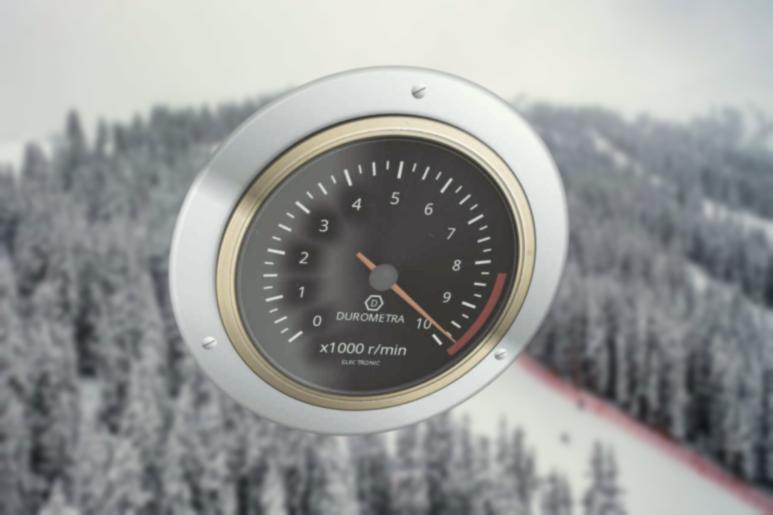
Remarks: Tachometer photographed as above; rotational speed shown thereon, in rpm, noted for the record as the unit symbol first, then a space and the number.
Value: rpm 9750
